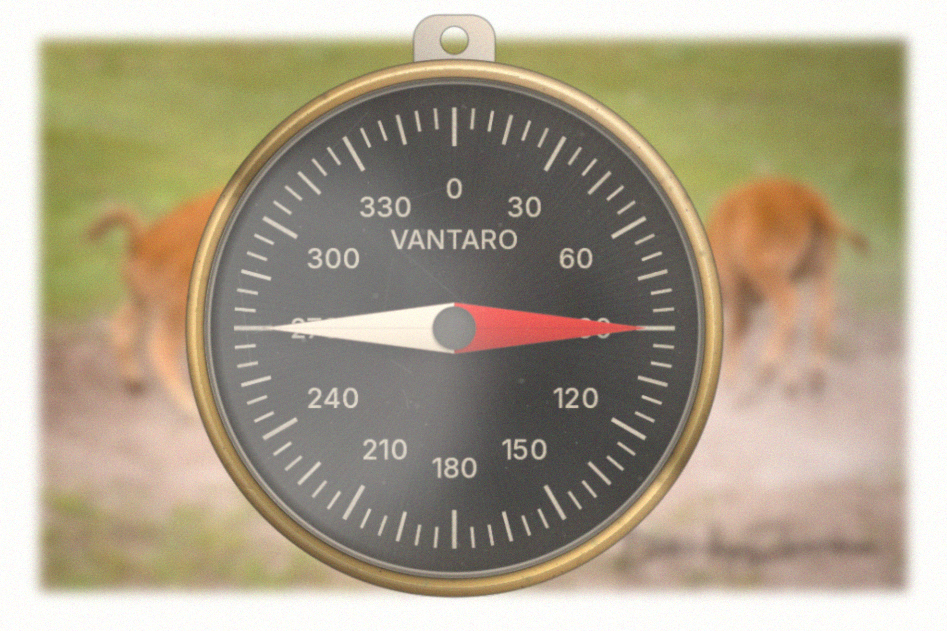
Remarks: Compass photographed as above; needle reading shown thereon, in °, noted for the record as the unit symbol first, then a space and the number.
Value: ° 90
